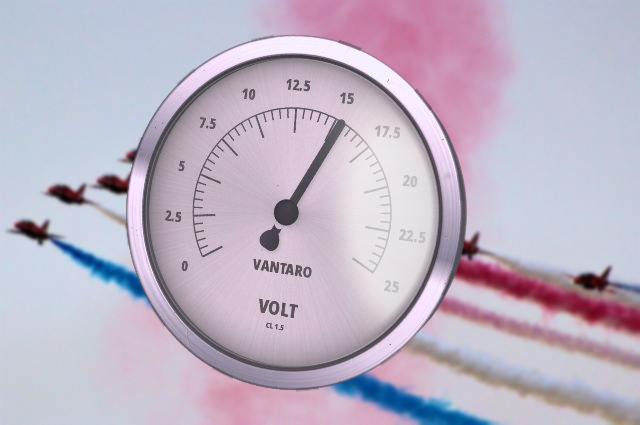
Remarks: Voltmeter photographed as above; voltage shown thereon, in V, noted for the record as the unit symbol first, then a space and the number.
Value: V 15.5
